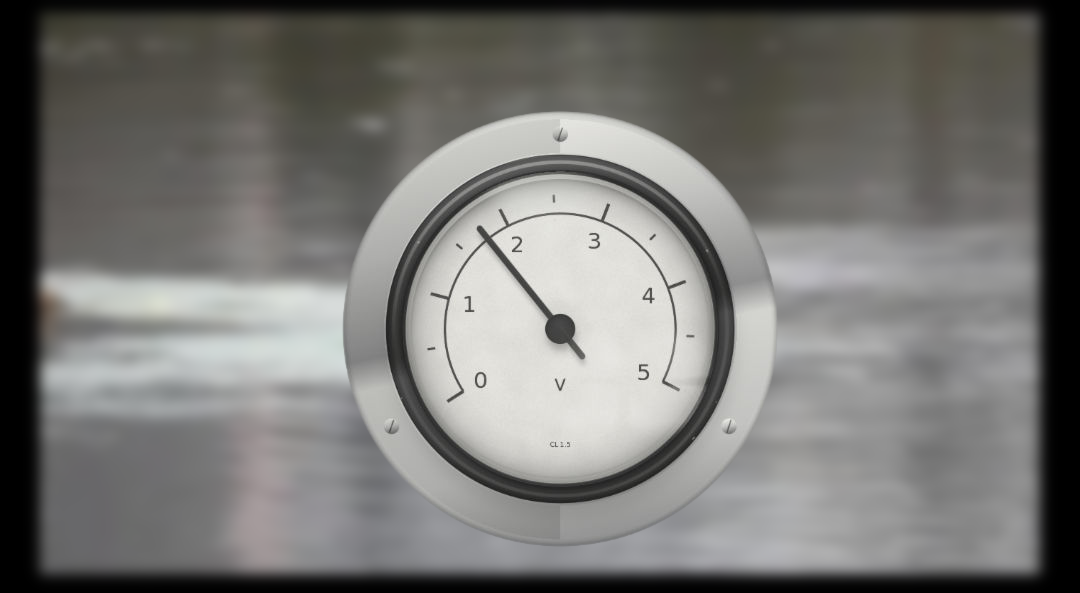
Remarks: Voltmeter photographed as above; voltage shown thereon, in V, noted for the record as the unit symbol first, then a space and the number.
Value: V 1.75
